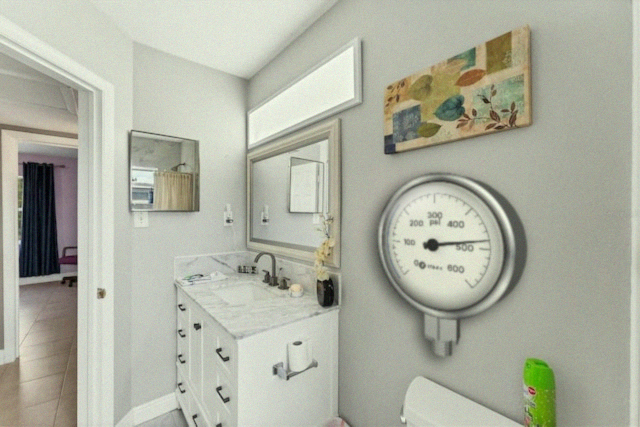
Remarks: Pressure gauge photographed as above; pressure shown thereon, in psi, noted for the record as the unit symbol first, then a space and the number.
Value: psi 480
